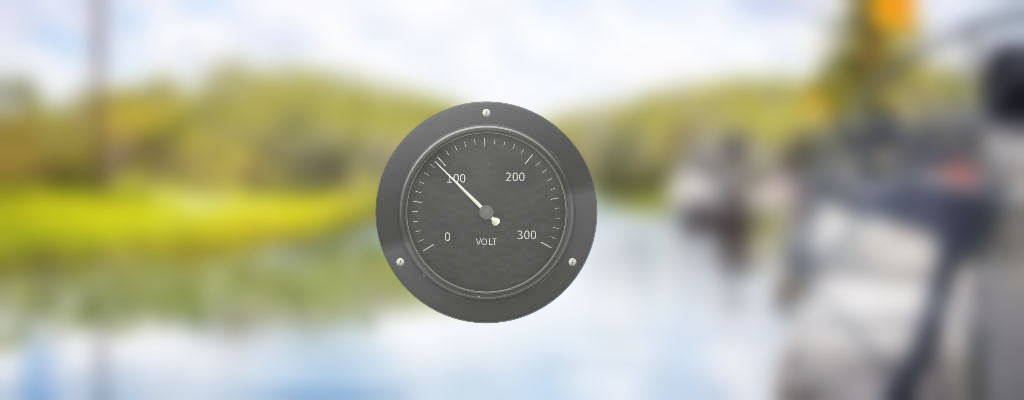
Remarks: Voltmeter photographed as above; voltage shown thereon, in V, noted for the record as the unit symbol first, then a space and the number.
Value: V 95
